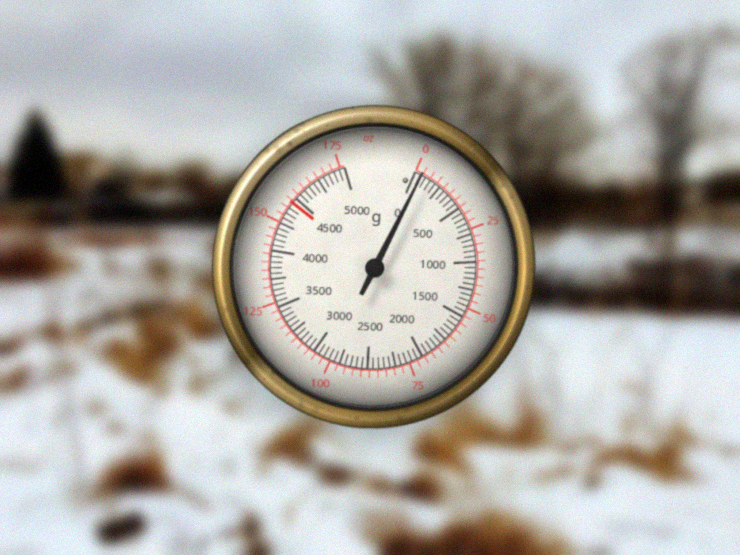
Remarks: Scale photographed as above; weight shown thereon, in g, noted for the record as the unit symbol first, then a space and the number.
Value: g 50
